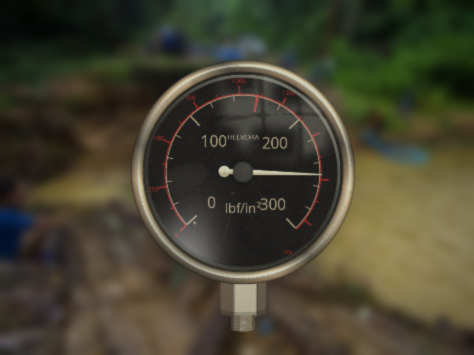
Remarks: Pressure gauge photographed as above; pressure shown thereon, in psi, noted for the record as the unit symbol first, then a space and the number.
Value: psi 250
